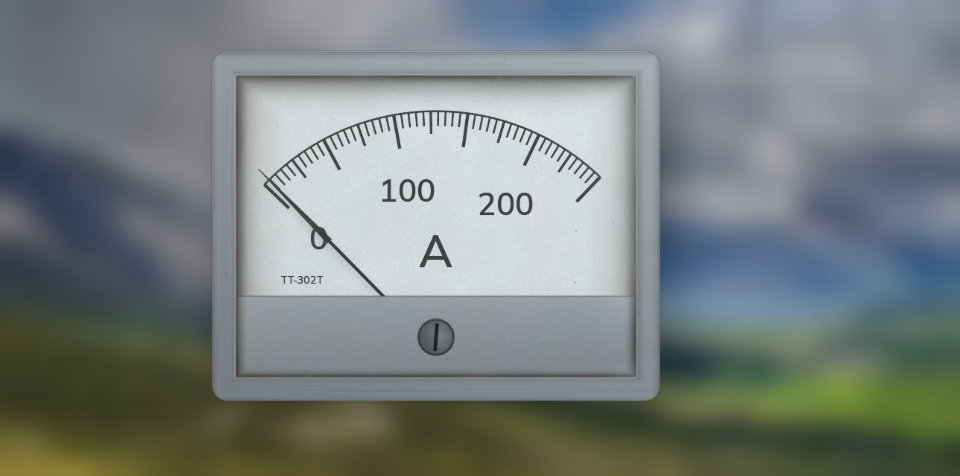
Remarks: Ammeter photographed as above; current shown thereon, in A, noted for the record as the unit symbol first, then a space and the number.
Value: A 5
